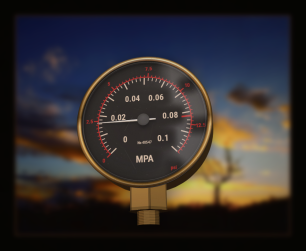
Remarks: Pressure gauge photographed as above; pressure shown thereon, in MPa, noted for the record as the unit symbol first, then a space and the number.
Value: MPa 0.016
